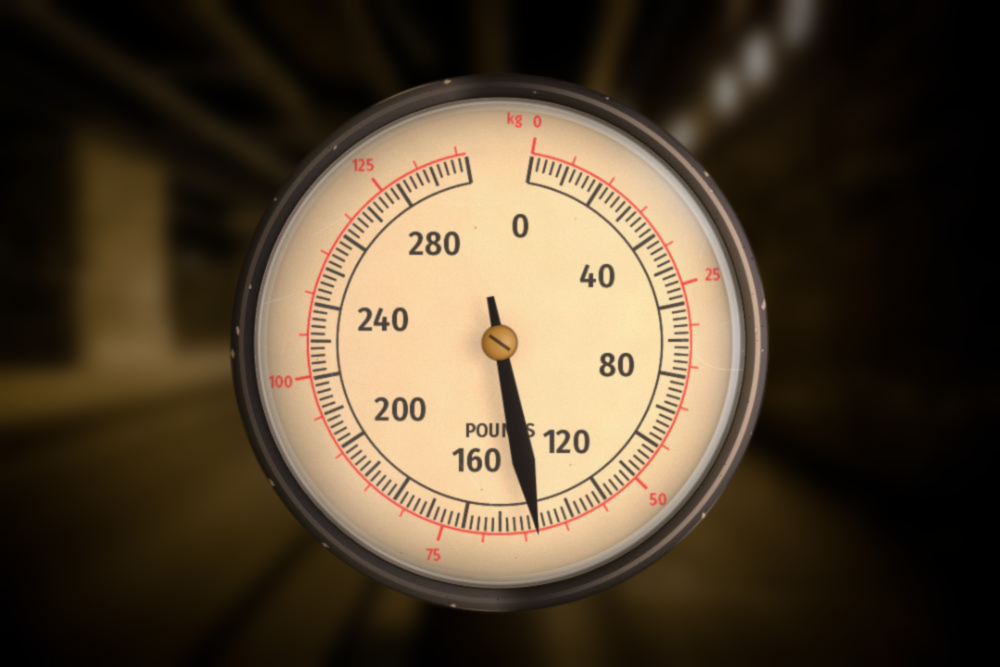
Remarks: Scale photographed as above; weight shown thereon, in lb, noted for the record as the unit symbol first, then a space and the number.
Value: lb 140
